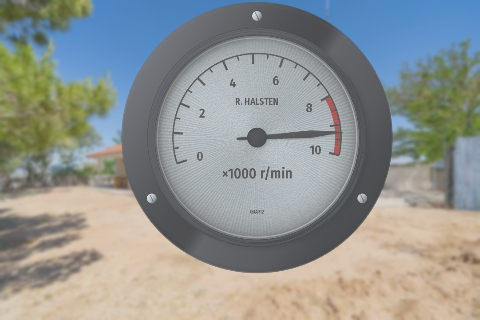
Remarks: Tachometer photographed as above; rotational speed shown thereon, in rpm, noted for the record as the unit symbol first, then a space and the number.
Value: rpm 9250
